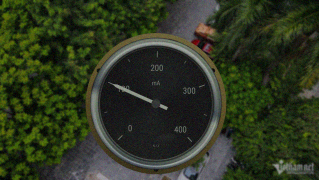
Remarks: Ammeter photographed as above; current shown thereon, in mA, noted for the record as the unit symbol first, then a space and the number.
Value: mA 100
